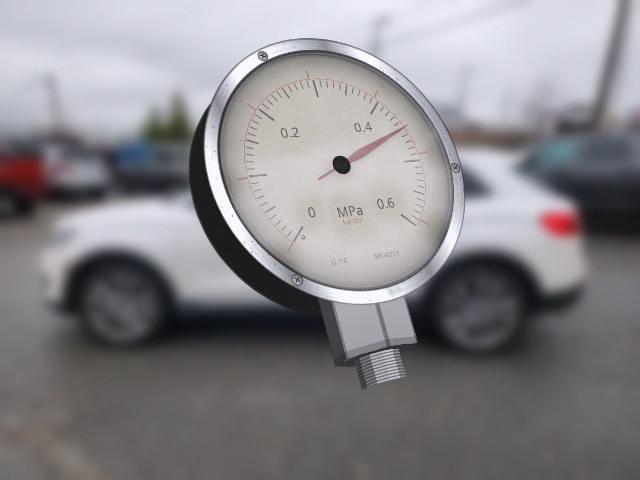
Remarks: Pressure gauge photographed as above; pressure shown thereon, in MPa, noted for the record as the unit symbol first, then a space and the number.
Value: MPa 0.45
